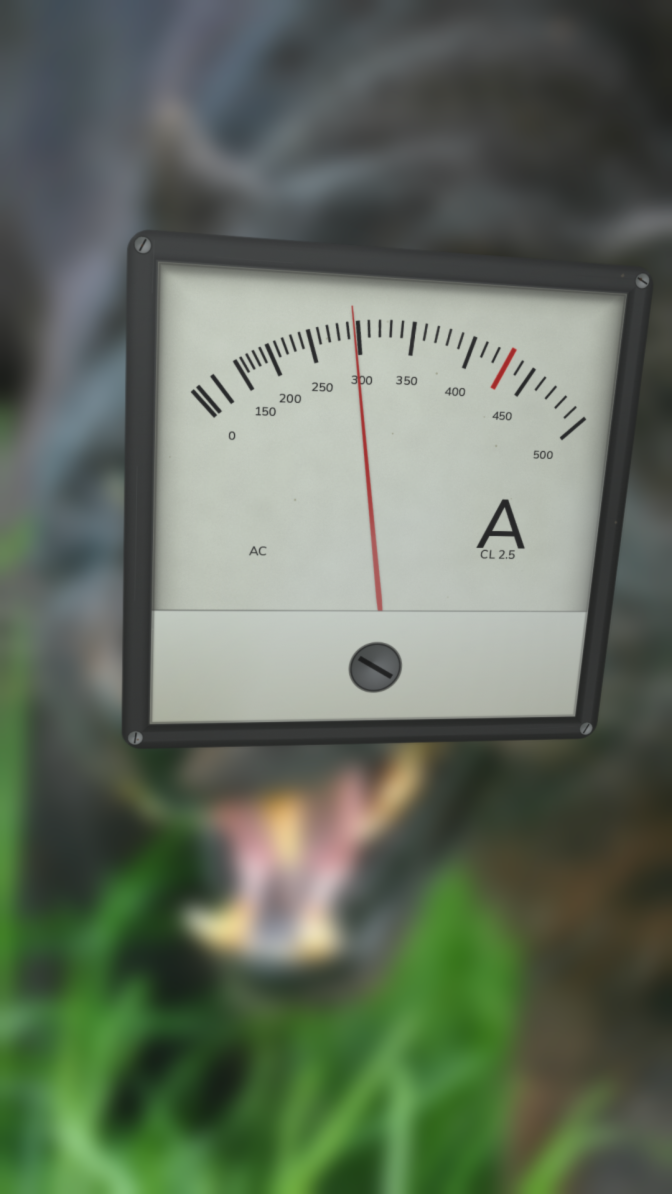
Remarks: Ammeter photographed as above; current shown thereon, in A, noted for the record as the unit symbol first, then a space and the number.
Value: A 295
